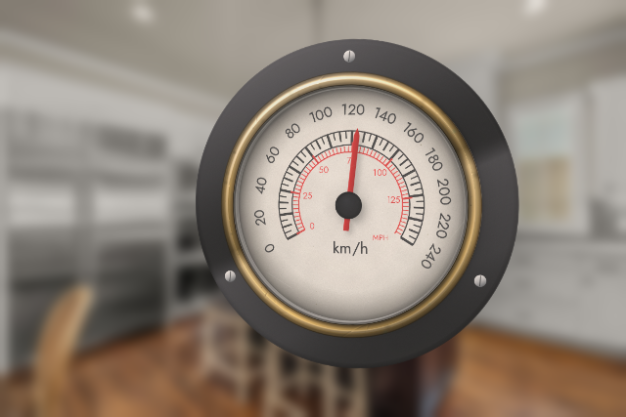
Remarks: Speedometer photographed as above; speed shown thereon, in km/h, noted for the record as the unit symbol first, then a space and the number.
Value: km/h 125
